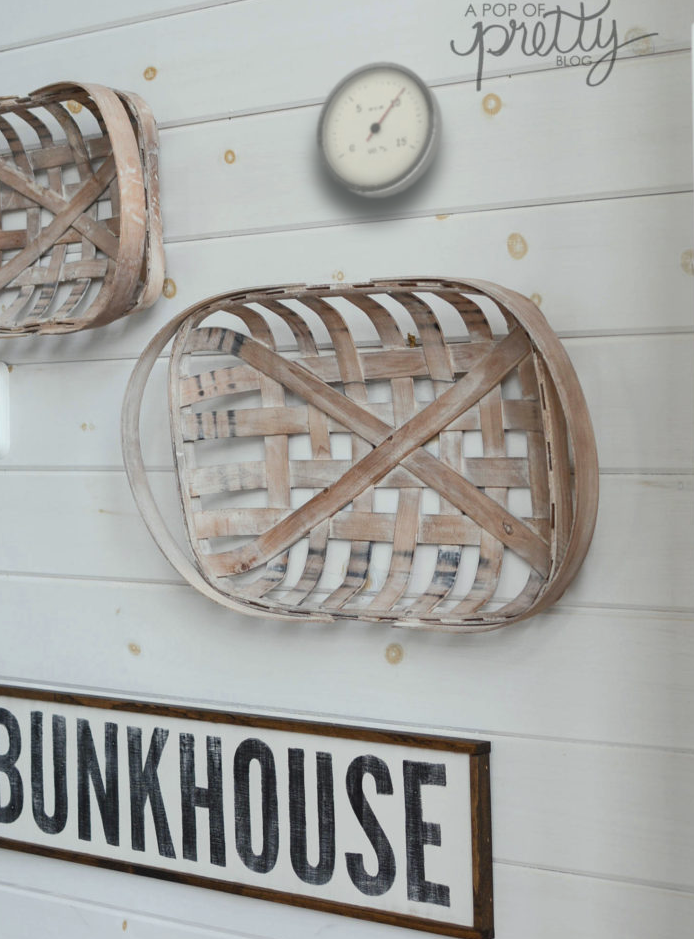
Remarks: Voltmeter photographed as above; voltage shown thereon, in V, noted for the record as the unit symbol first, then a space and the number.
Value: V 10
